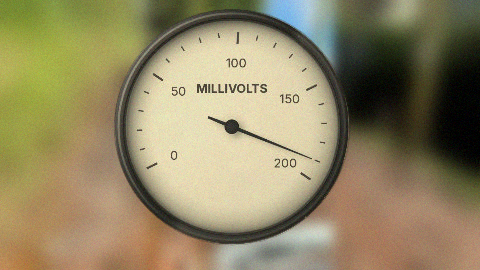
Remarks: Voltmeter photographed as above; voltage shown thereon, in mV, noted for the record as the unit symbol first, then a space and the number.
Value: mV 190
